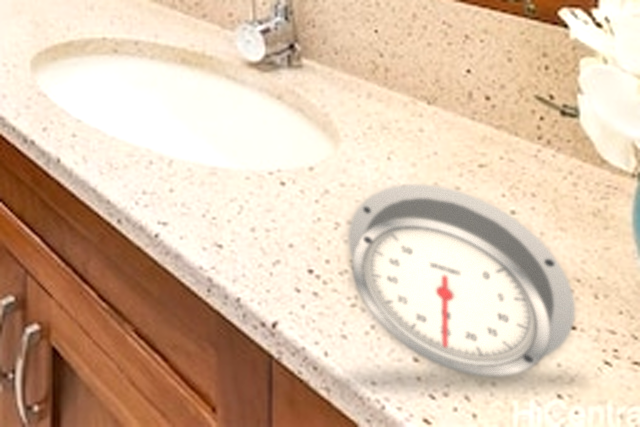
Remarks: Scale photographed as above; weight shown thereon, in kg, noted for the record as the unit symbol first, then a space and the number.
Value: kg 25
